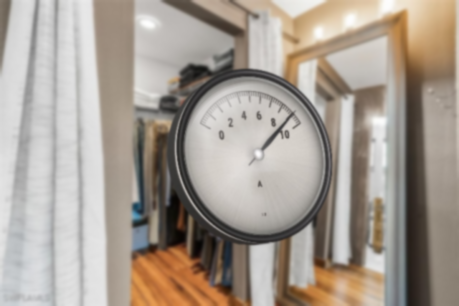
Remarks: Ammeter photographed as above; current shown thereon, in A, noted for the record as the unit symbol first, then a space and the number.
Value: A 9
